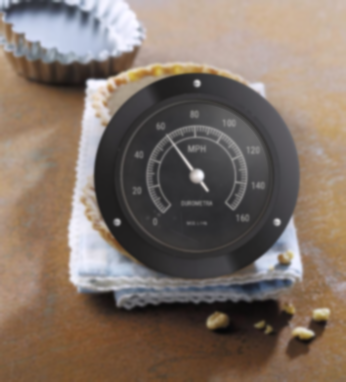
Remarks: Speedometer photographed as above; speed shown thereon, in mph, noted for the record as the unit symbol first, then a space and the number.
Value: mph 60
